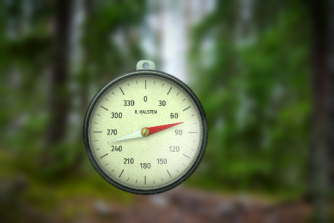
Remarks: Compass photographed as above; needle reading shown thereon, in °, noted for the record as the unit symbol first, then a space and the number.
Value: ° 75
